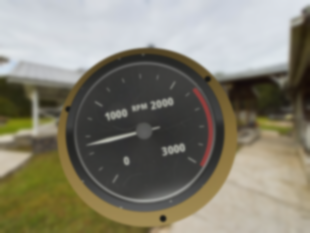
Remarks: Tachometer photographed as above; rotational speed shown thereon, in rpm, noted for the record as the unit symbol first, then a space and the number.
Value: rpm 500
